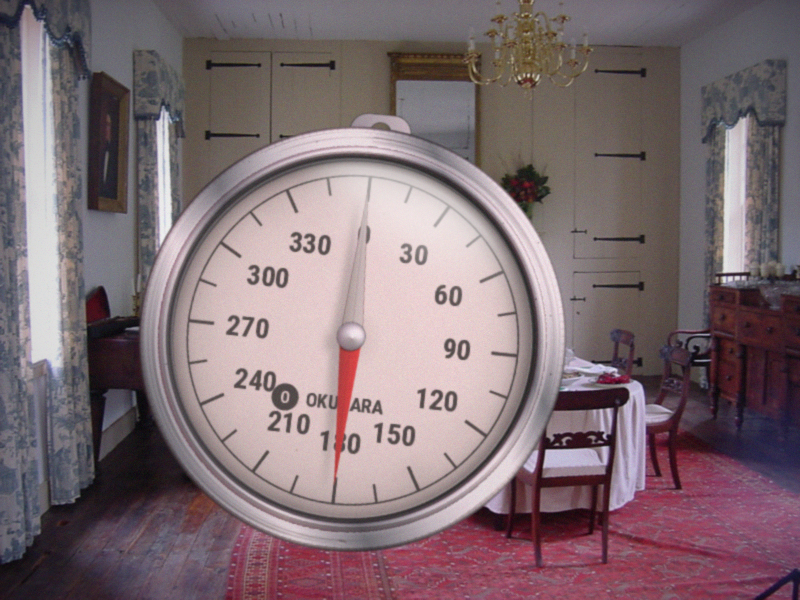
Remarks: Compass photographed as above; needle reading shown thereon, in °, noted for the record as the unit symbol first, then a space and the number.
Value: ° 180
